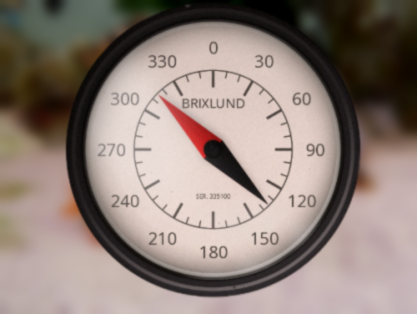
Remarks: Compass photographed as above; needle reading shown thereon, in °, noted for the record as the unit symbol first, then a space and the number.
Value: ° 315
